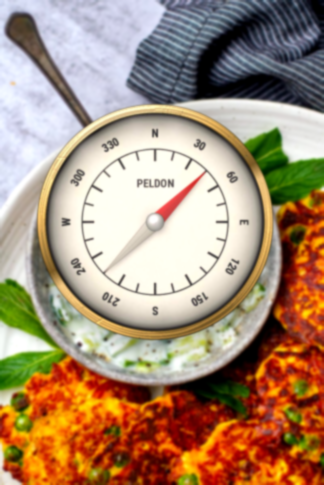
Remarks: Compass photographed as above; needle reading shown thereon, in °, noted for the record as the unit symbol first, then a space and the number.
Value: ° 45
